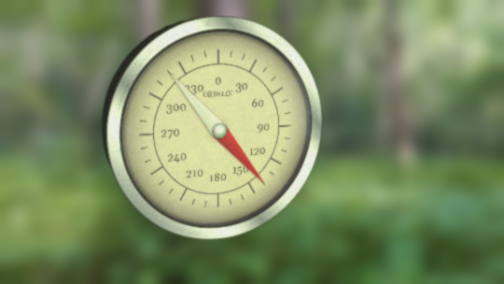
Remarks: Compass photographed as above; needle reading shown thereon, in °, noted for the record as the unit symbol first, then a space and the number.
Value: ° 140
